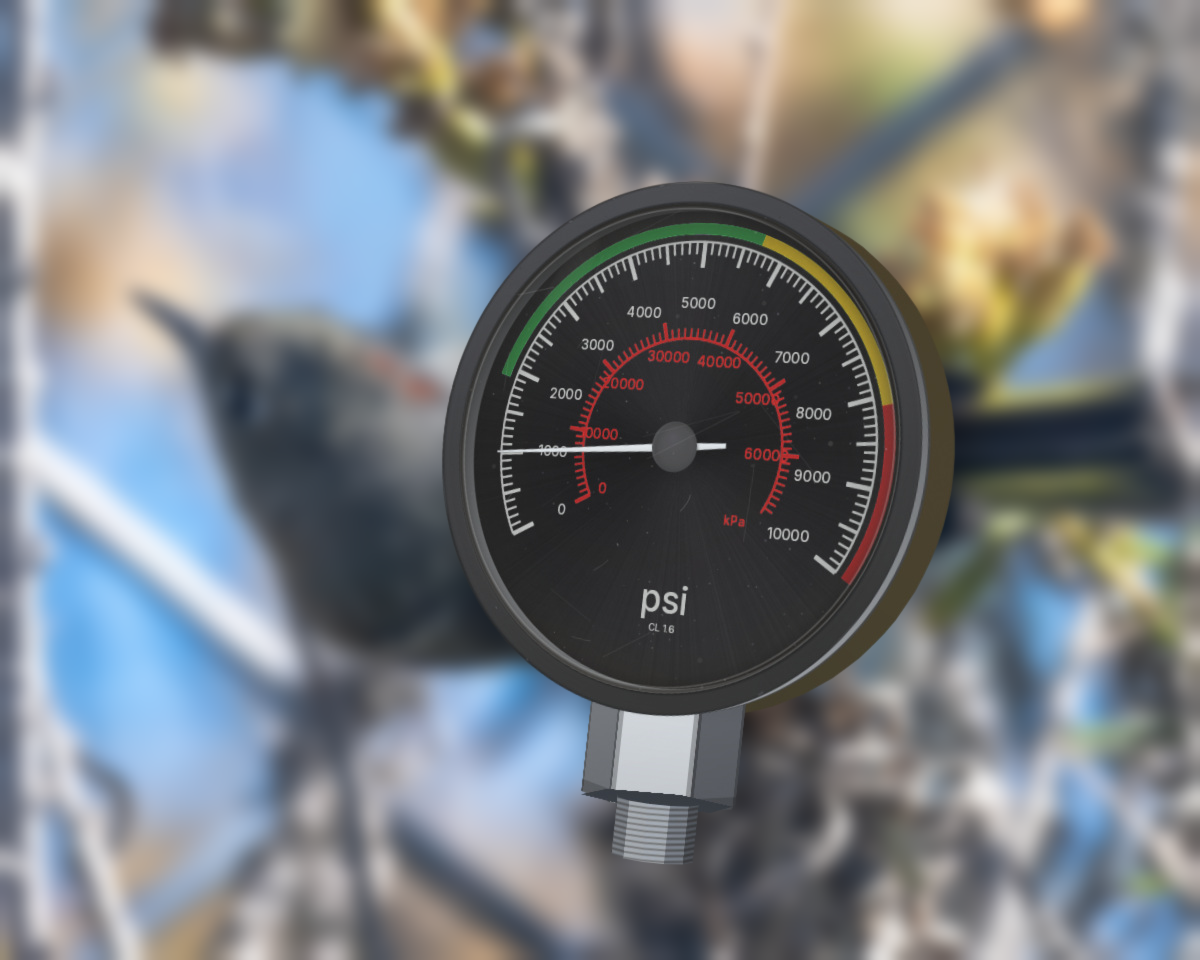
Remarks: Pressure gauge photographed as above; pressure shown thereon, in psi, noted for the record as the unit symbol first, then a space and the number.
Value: psi 1000
